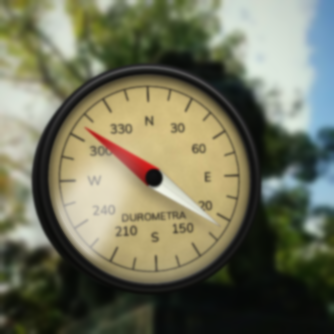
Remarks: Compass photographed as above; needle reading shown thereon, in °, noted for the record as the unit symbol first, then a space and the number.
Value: ° 307.5
